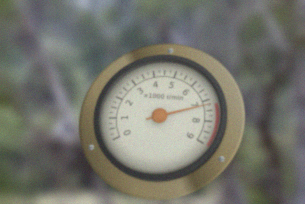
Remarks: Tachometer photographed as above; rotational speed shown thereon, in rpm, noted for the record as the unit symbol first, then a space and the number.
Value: rpm 7250
